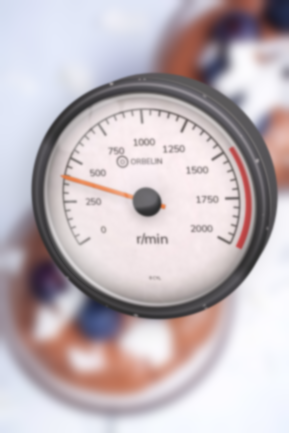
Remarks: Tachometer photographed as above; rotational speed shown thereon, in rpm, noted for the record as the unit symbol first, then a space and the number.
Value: rpm 400
